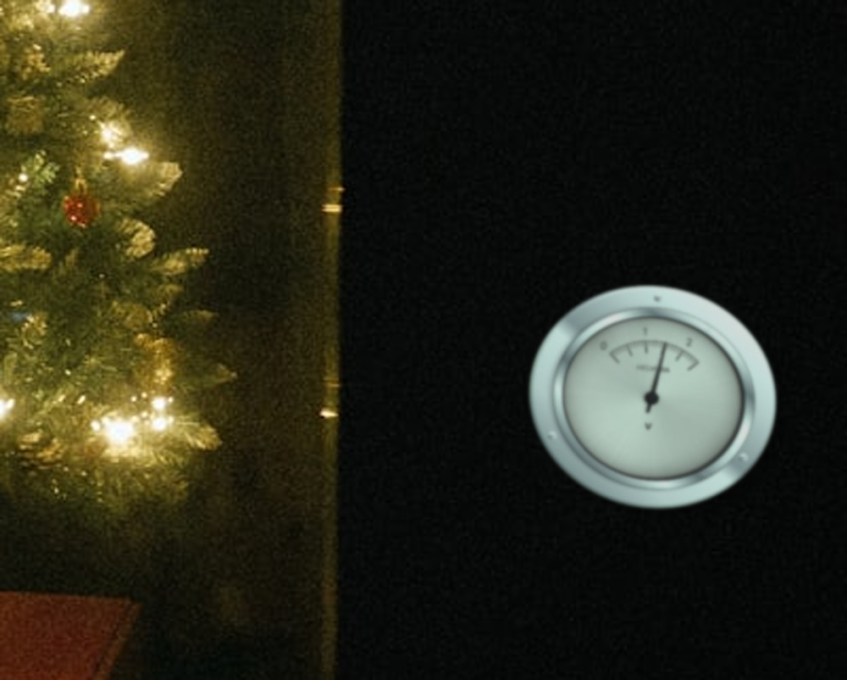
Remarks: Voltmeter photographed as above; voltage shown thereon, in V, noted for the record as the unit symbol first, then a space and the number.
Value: V 1.5
